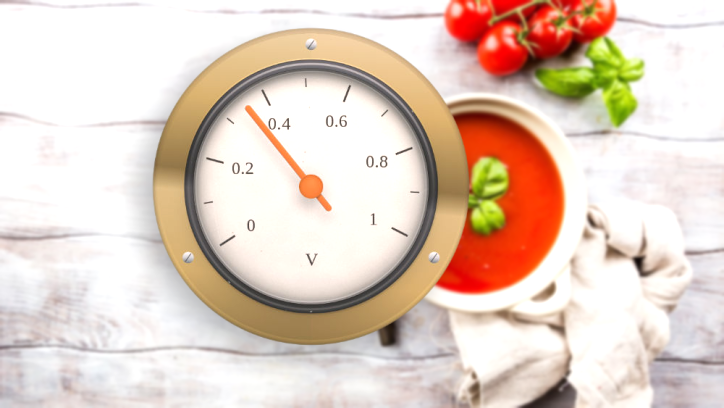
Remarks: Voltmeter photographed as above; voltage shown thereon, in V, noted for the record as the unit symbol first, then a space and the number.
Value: V 0.35
